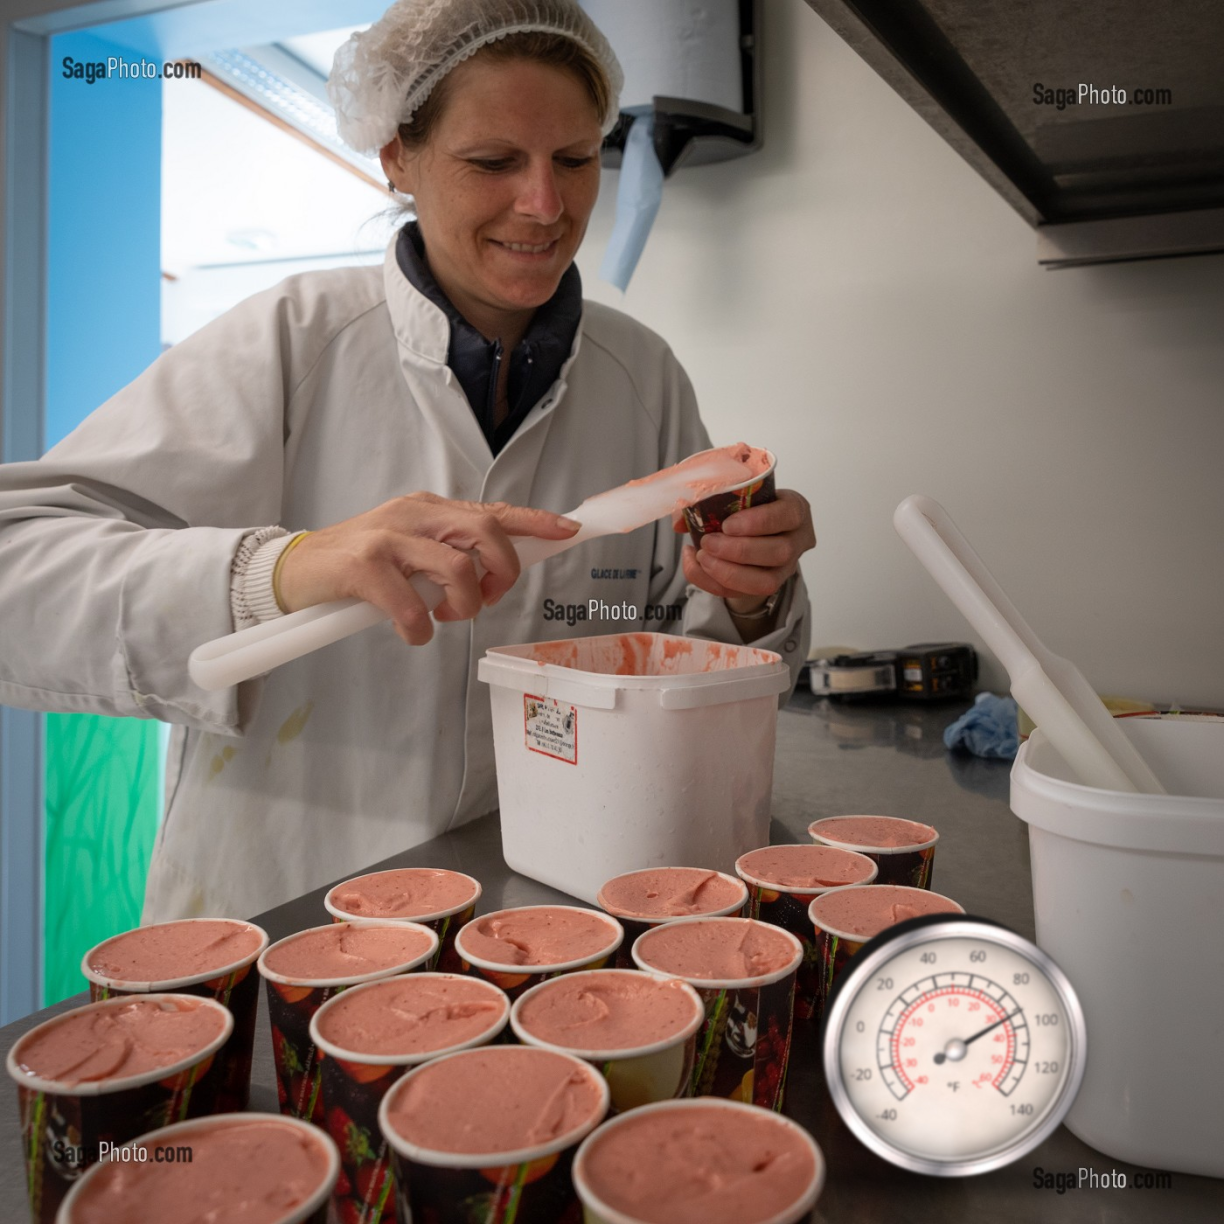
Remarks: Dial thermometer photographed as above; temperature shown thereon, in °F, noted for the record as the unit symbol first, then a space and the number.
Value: °F 90
